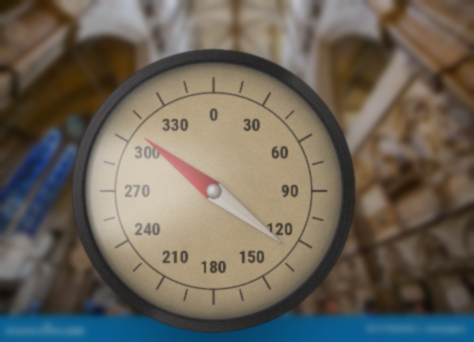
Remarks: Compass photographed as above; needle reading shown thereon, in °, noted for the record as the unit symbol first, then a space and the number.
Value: ° 307.5
